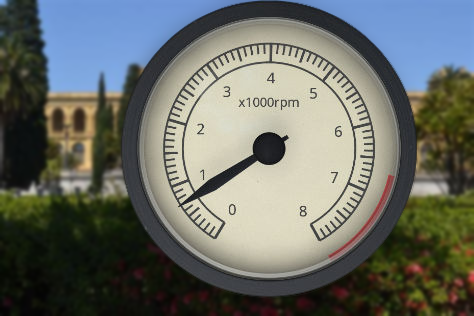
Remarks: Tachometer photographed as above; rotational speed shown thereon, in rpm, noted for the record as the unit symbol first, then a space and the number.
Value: rpm 700
